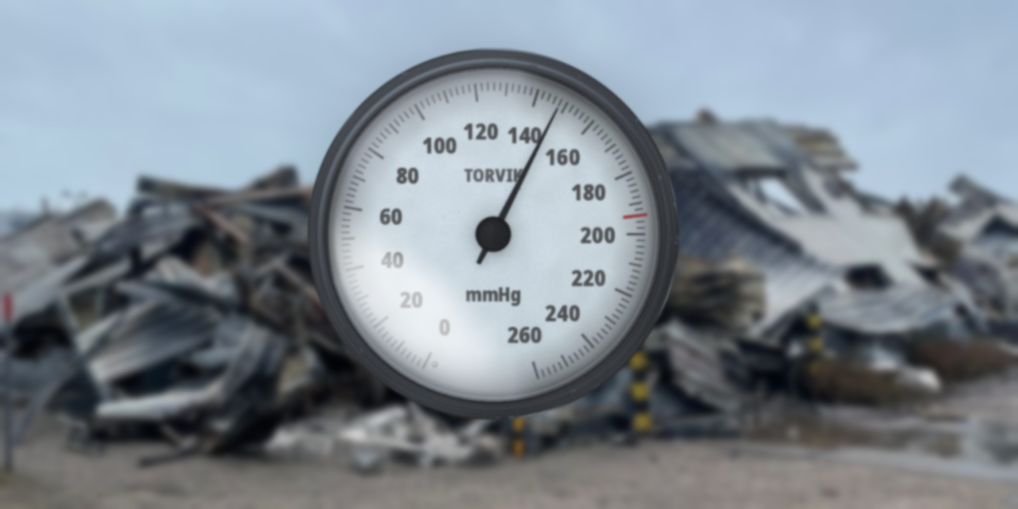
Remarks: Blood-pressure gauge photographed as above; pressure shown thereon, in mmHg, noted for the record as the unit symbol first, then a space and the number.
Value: mmHg 148
